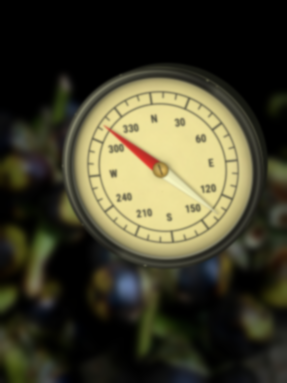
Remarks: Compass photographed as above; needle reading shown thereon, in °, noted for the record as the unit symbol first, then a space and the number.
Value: ° 315
